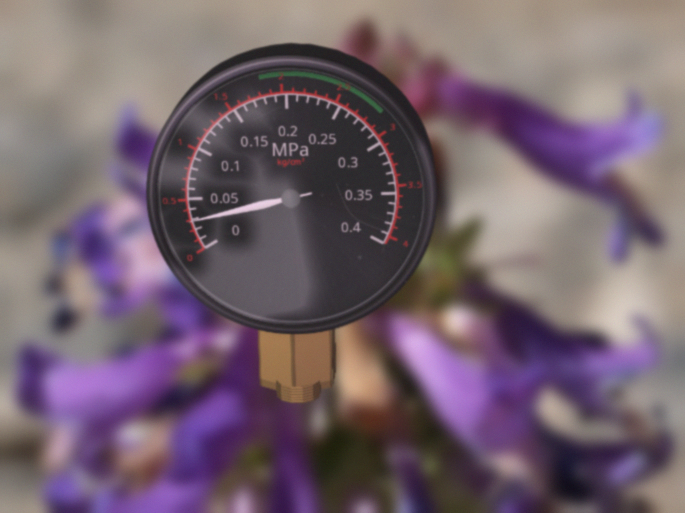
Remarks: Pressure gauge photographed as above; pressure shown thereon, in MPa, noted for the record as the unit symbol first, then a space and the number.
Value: MPa 0.03
